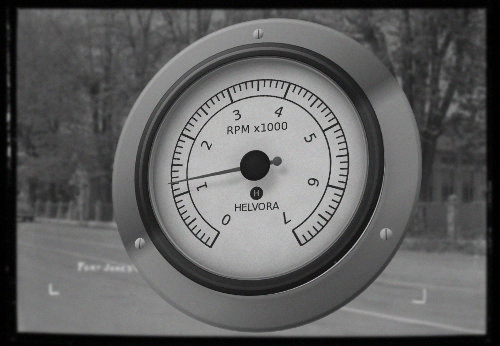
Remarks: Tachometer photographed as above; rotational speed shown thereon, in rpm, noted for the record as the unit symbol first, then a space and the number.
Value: rpm 1200
